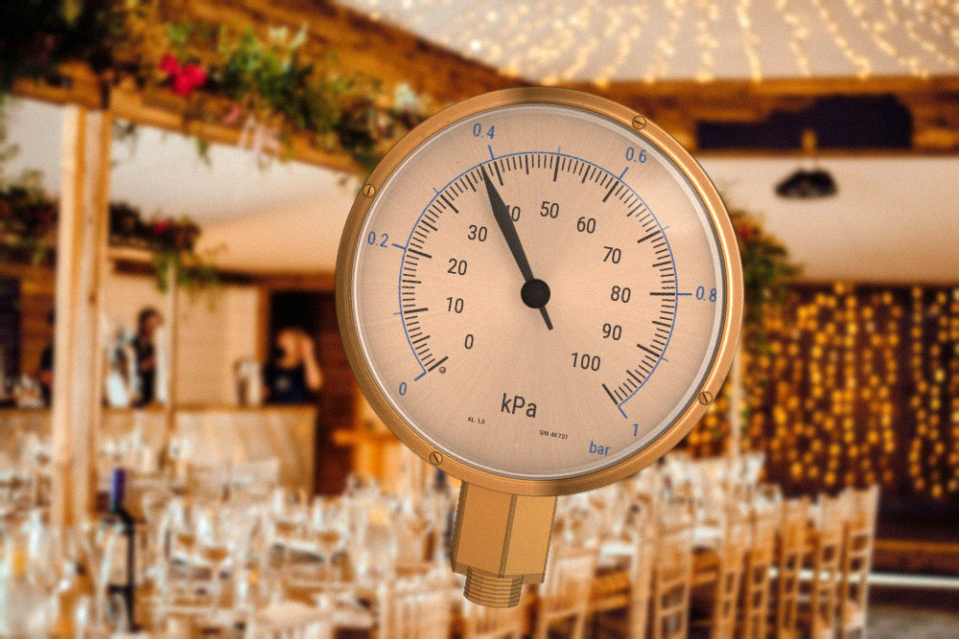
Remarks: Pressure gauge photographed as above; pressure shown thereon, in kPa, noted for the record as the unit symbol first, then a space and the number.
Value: kPa 38
